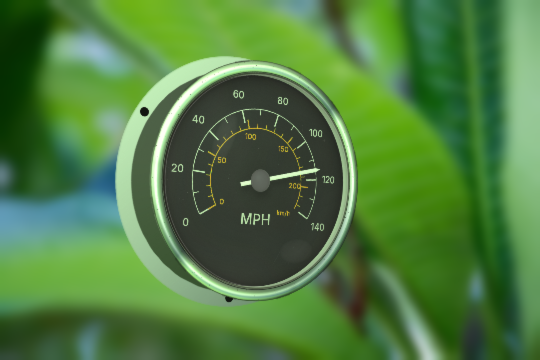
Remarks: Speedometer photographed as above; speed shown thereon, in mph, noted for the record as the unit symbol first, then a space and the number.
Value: mph 115
